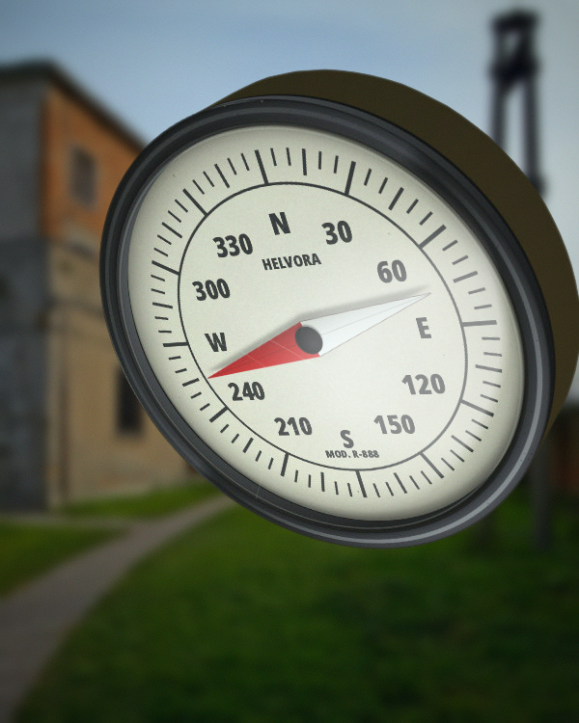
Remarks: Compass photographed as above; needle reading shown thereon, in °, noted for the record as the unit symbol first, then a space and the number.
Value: ° 255
